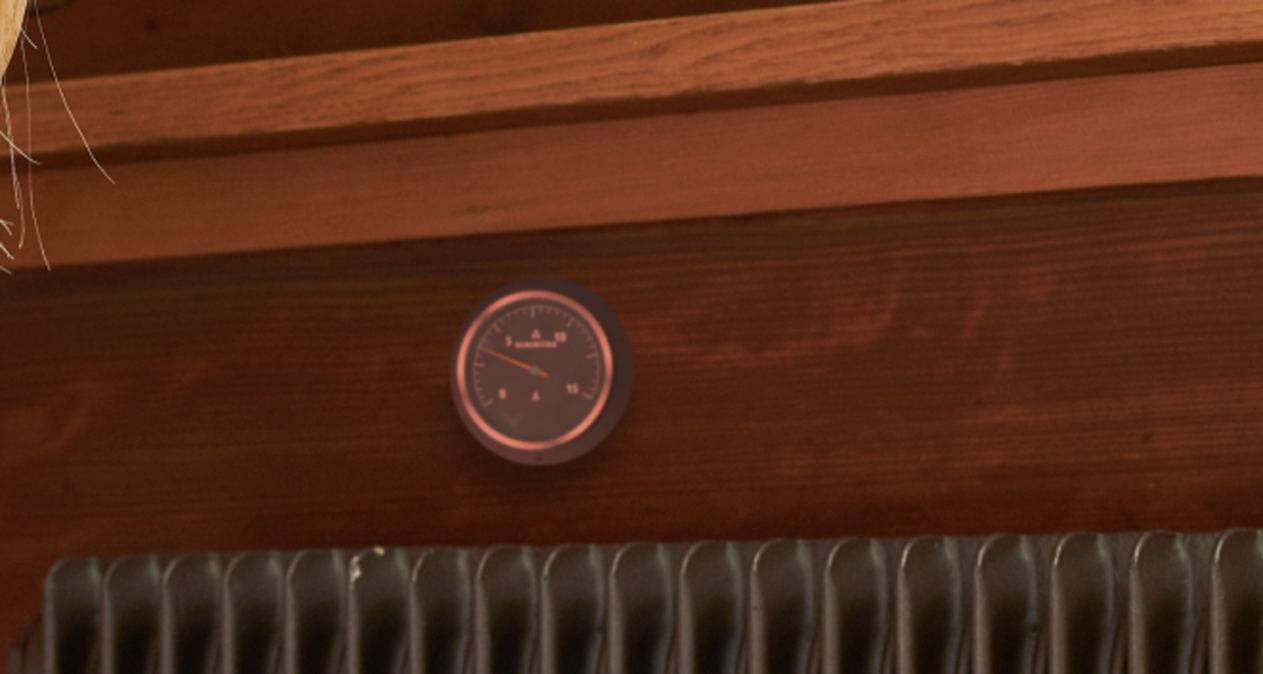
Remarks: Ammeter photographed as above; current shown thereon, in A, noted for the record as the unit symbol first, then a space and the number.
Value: A 3.5
